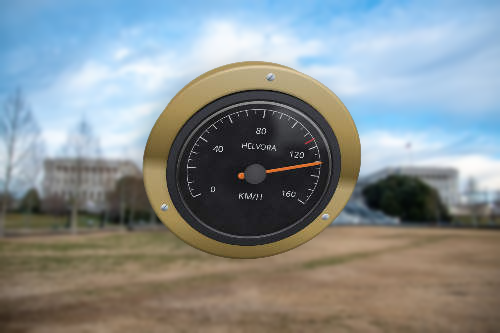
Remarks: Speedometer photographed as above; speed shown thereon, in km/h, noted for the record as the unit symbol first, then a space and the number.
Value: km/h 130
